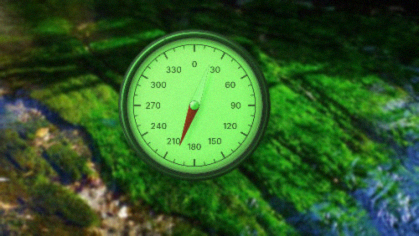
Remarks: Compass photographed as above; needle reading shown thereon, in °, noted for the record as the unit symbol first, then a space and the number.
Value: ° 200
